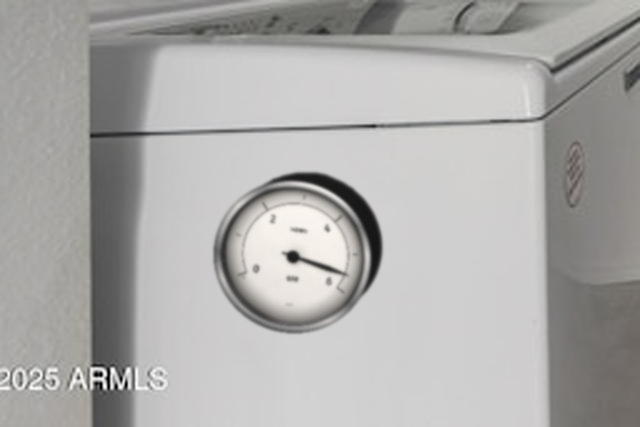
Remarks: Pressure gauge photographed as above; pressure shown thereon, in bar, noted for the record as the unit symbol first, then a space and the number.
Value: bar 5.5
